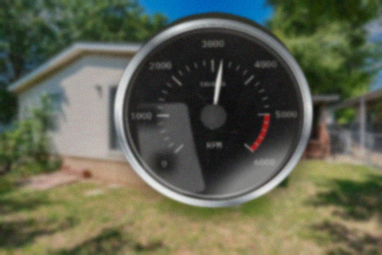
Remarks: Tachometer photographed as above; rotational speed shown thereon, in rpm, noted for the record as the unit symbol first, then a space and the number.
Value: rpm 3200
